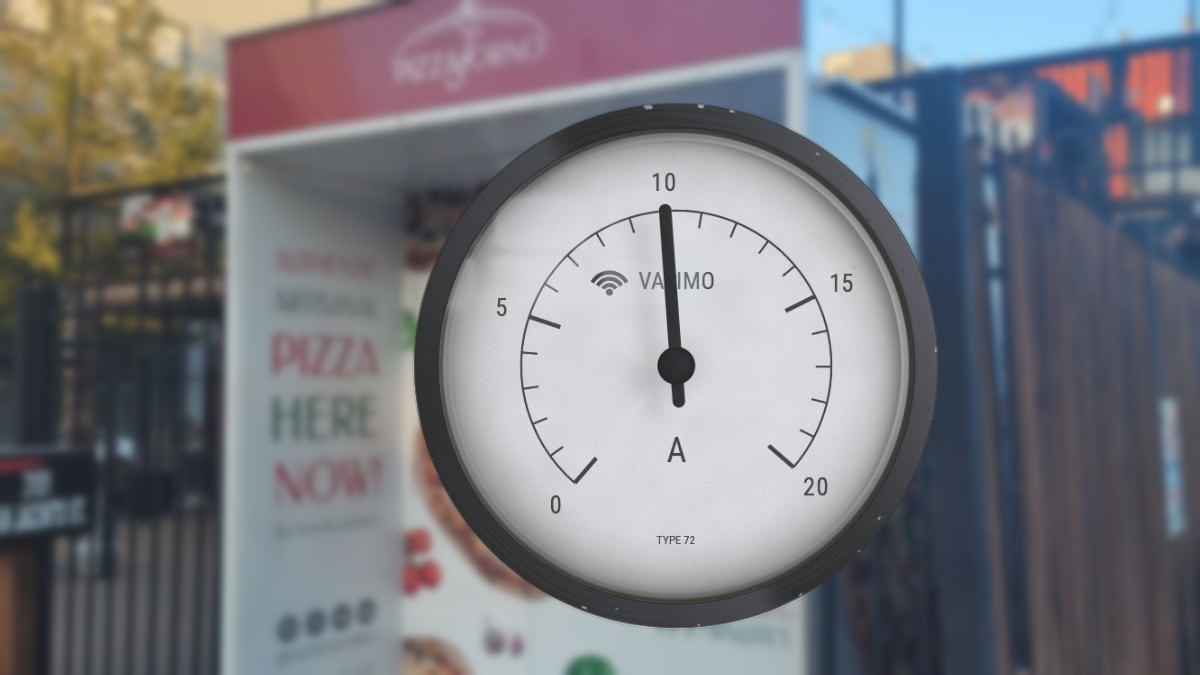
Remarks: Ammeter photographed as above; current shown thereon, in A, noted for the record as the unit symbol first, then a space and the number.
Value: A 10
